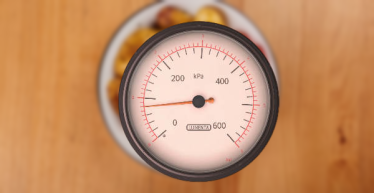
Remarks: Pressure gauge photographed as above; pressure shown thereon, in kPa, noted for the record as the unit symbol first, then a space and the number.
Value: kPa 80
